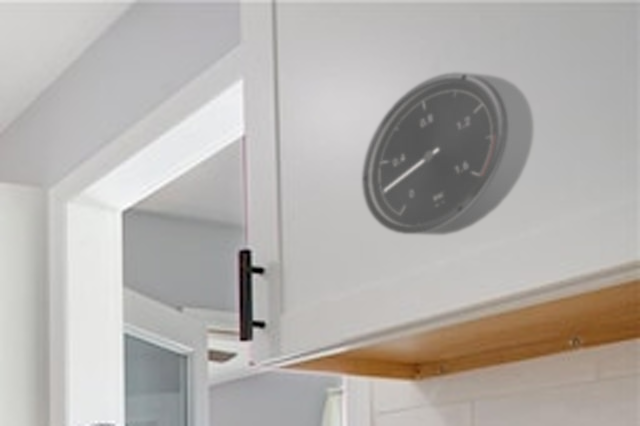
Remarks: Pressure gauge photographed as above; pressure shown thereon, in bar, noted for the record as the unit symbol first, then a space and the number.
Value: bar 0.2
